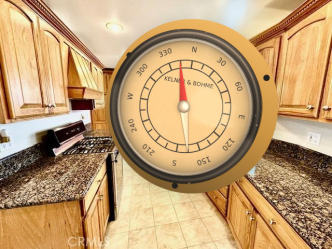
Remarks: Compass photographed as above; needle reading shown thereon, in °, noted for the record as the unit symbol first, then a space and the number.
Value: ° 345
